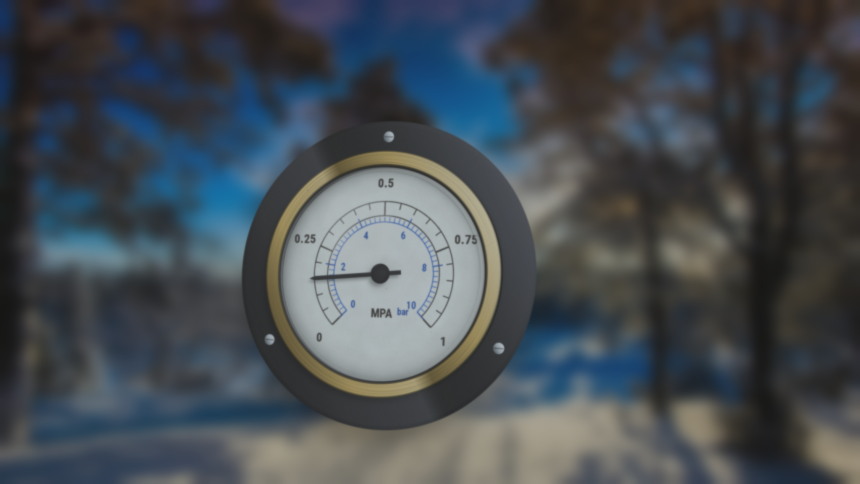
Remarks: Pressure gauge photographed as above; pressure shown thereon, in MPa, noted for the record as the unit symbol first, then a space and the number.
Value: MPa 0.15
